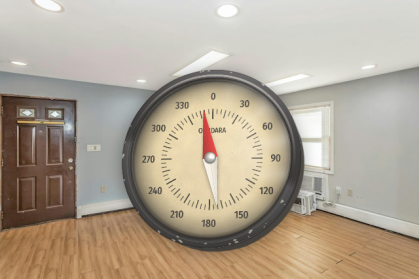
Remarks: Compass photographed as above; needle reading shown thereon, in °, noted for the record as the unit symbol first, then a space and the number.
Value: ° 350
